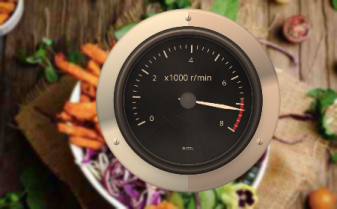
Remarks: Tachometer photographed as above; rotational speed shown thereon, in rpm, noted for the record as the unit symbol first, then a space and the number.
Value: rpm 7200
